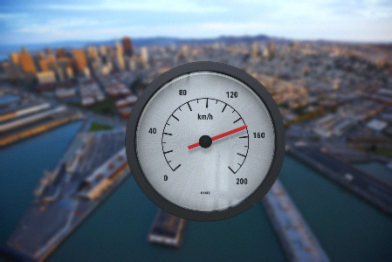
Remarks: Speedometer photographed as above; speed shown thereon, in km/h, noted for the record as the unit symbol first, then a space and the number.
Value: km/h 150
